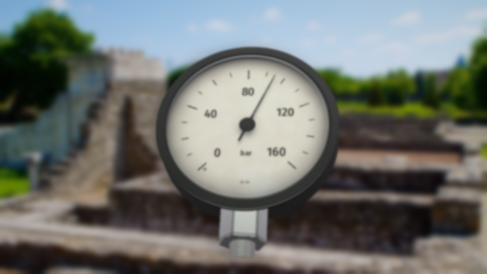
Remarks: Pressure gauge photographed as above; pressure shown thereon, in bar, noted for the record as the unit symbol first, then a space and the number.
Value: bar 95
